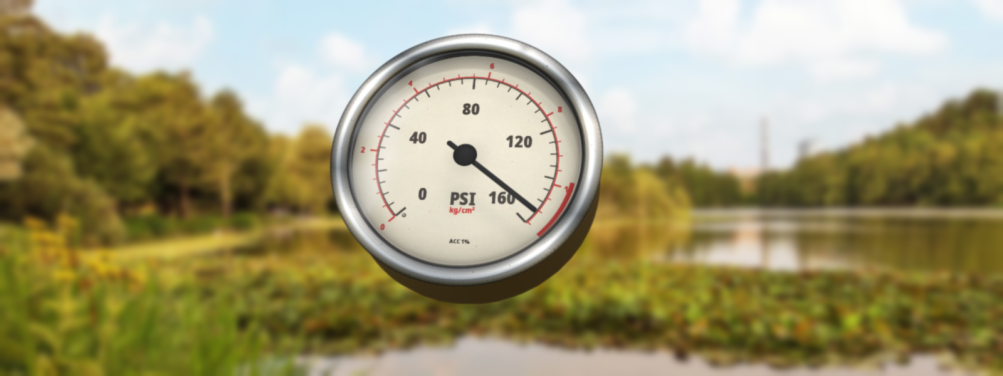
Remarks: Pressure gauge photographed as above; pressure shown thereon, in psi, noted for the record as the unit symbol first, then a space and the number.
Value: psi 155
